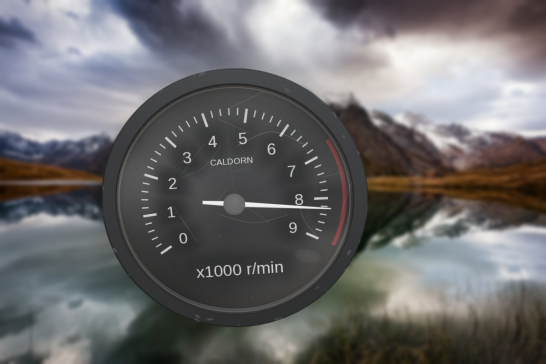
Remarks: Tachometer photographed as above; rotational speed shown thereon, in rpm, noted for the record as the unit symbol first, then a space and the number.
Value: rpm 8200
